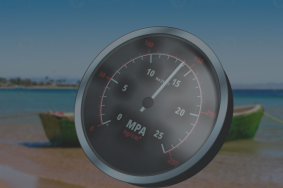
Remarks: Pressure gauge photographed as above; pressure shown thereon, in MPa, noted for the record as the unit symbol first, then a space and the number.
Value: MPa 14
